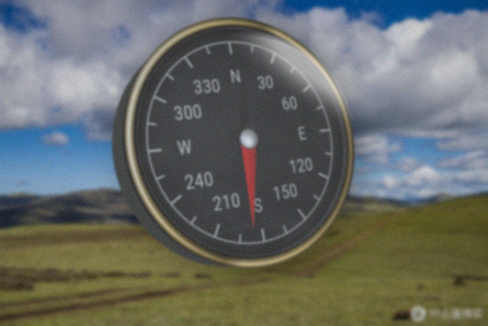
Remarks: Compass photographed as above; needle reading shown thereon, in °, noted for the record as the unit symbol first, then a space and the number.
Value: ° 187.5
